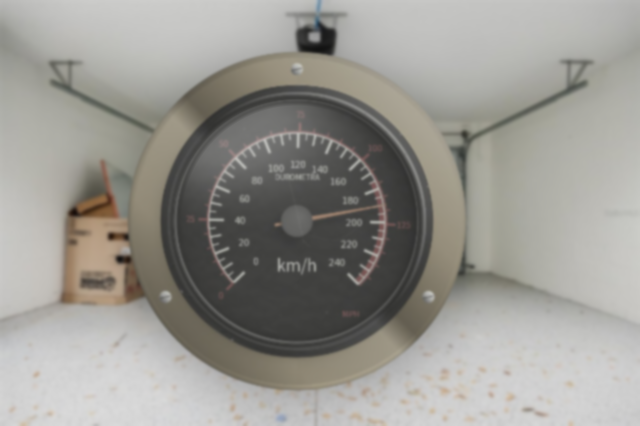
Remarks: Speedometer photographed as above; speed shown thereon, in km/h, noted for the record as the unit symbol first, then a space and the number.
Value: km/h 190
